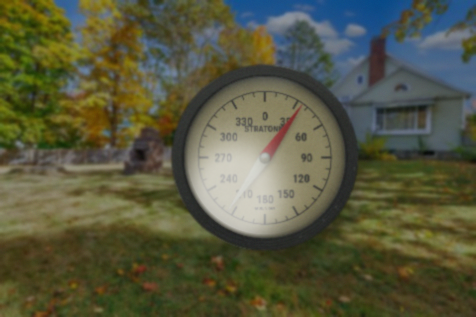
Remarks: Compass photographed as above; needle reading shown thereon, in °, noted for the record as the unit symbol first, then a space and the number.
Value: ° 35
